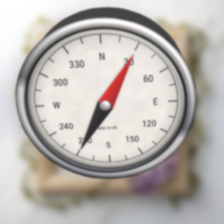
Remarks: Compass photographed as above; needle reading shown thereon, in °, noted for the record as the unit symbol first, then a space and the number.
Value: ° 30
